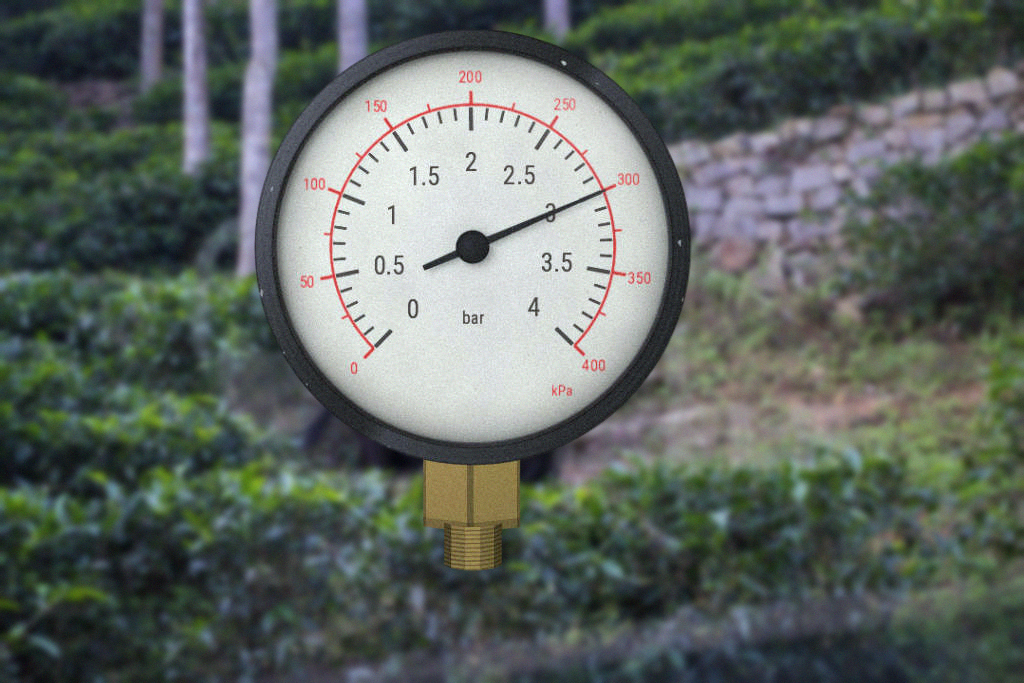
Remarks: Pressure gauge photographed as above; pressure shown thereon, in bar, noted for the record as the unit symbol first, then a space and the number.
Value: bar 3
